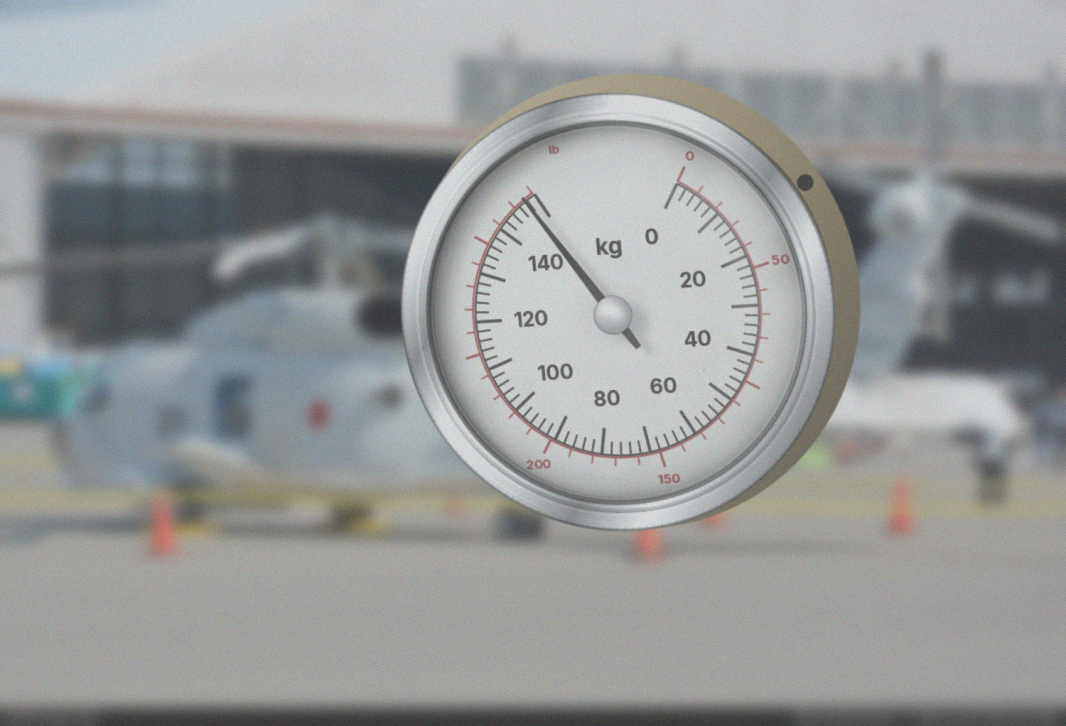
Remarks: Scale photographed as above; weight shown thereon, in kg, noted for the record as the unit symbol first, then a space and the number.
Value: kg 148
